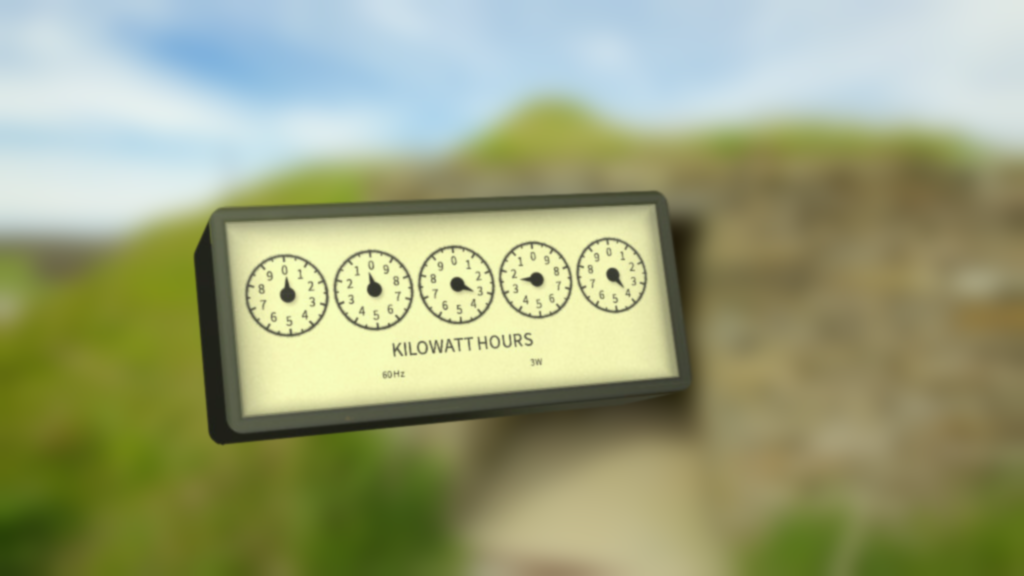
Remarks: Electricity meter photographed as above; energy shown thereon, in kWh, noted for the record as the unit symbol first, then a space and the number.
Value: kWh 324
